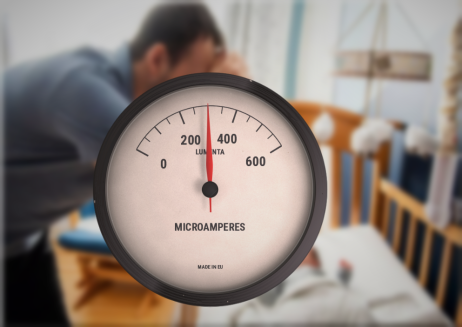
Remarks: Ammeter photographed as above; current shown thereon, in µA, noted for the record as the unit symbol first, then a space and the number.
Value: µA 300
